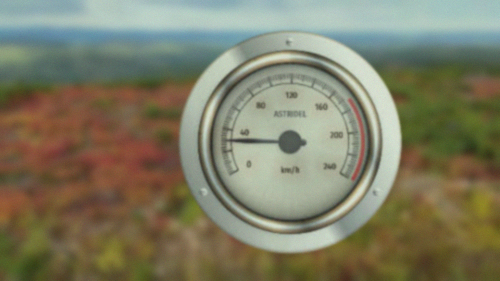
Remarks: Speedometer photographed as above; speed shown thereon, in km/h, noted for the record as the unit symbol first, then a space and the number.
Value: km/h 30
